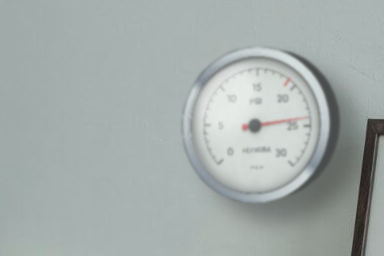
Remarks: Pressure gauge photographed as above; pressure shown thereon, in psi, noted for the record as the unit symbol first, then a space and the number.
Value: psi 24
